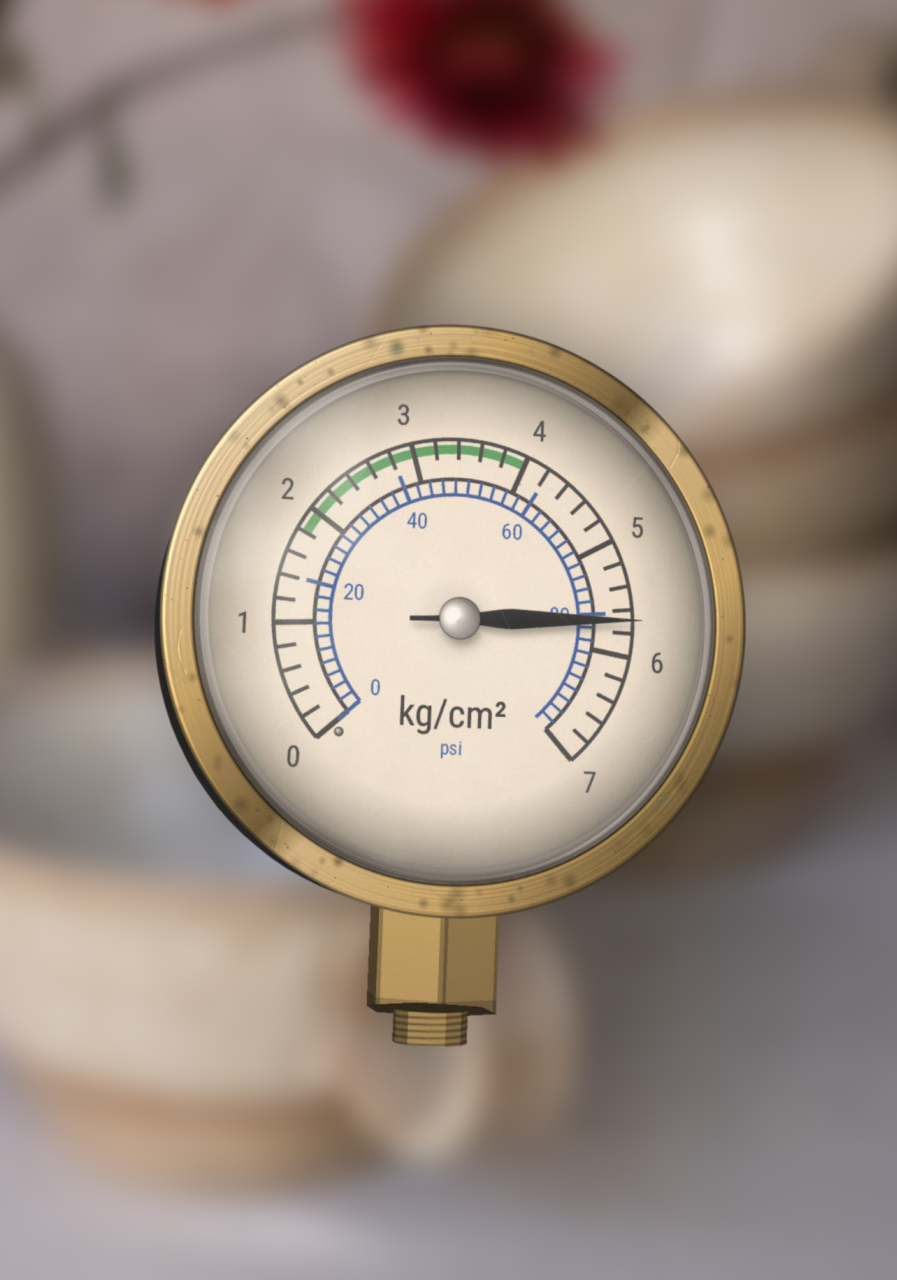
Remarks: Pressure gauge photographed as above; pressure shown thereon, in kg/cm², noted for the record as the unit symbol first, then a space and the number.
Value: kg/cm² 5.7
